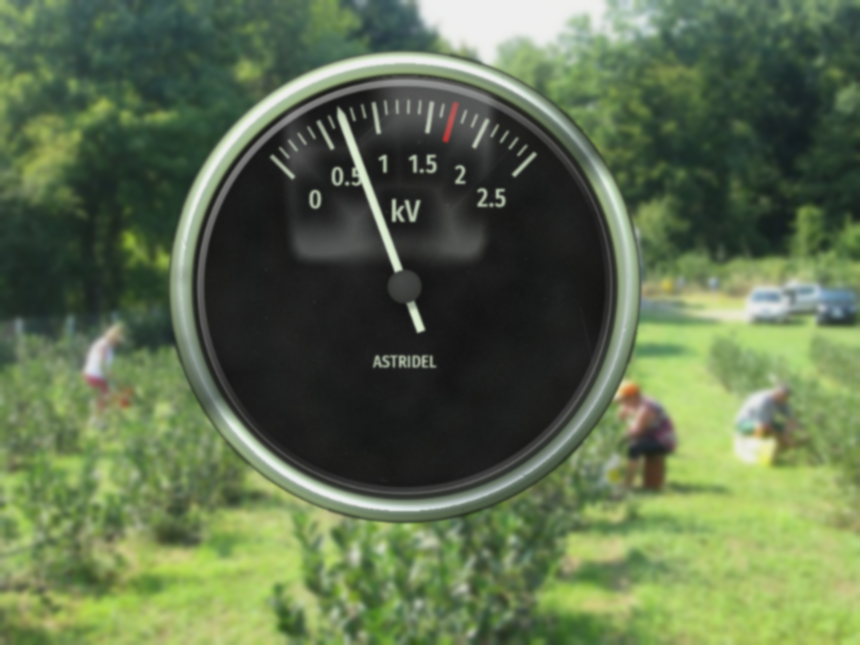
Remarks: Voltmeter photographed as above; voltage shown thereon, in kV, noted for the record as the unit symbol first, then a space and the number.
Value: kV 0.7
